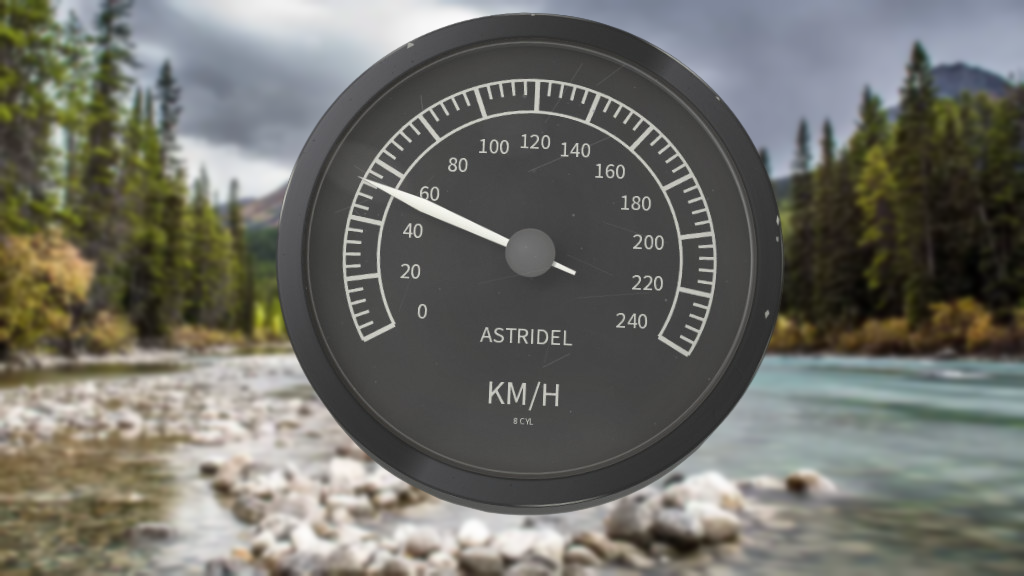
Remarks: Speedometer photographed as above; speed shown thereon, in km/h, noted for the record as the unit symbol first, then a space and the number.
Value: km/h 52
